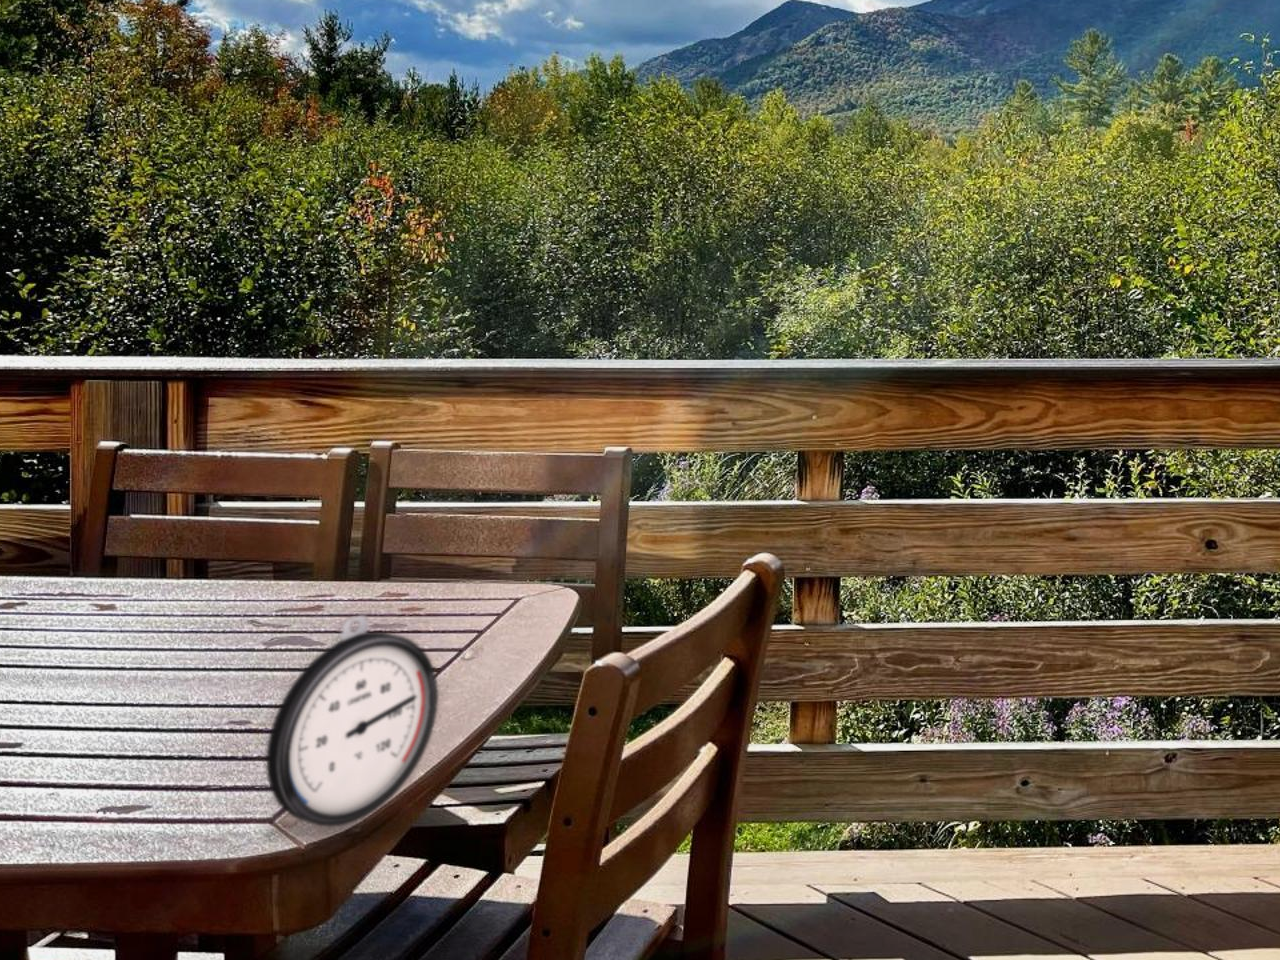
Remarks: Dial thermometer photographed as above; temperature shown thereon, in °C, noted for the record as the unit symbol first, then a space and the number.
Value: °C 96
